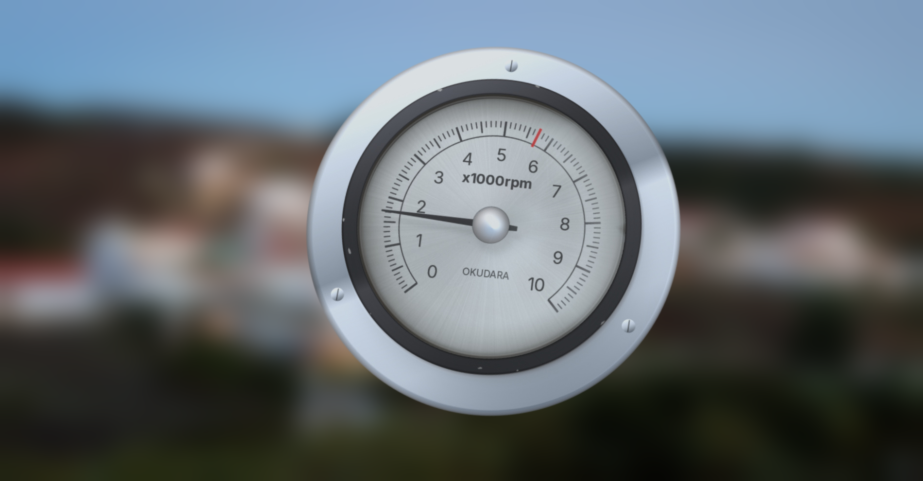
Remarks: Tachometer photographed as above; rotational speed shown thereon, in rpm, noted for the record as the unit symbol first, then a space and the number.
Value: rpm 1700
